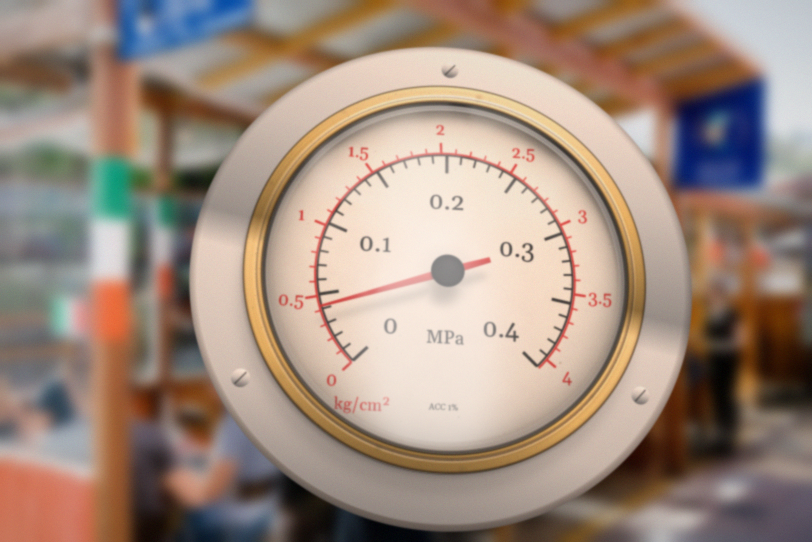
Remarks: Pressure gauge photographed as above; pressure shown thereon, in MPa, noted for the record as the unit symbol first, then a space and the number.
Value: MPa 0.04
